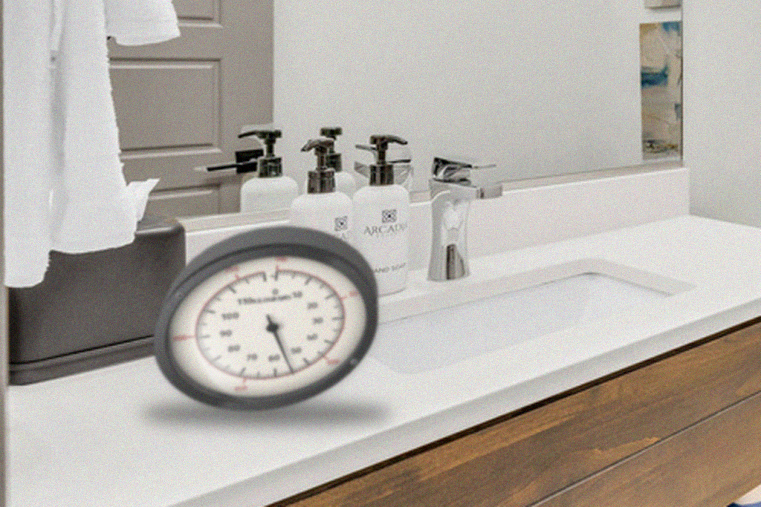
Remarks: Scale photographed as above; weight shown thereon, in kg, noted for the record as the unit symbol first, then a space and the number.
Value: kg 55
